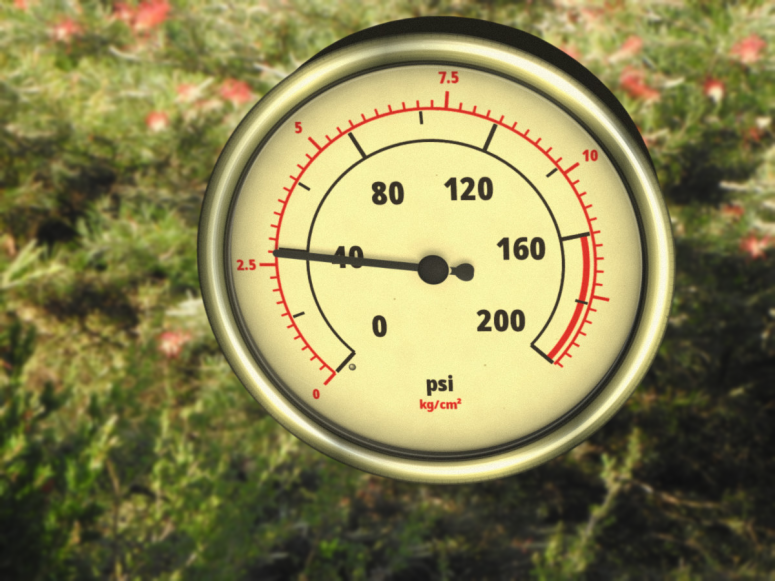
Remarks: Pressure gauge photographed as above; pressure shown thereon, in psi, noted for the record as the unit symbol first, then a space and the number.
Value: psi 40
